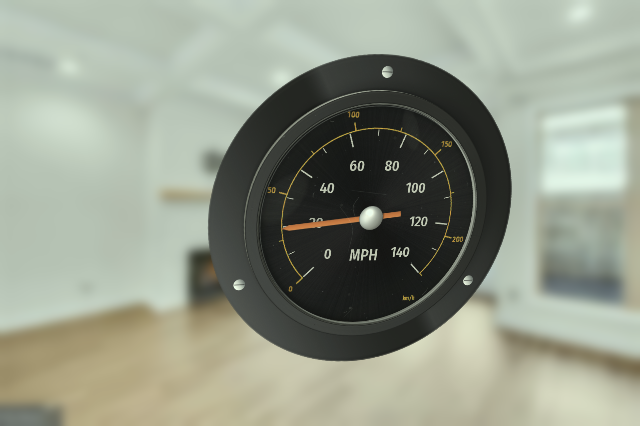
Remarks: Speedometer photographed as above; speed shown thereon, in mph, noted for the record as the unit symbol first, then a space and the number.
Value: mph 20
